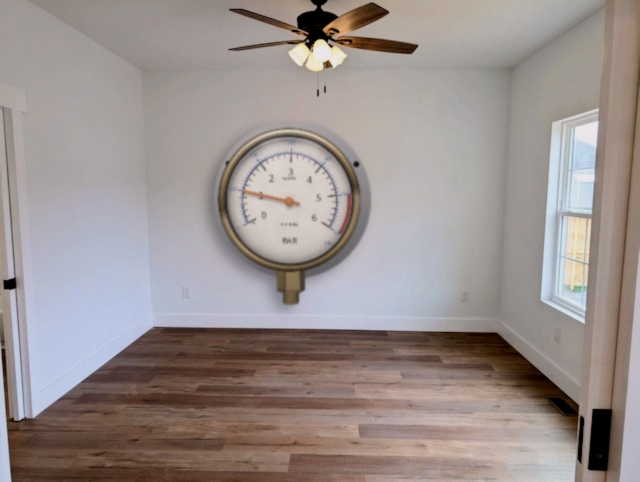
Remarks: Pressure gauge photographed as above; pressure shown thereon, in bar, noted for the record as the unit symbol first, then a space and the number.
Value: bar 1
